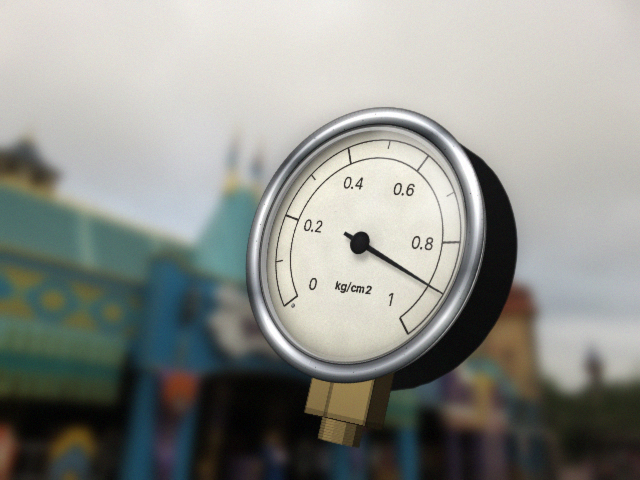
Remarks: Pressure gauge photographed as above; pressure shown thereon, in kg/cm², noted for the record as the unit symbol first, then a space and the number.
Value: kg/cm² 0.9
